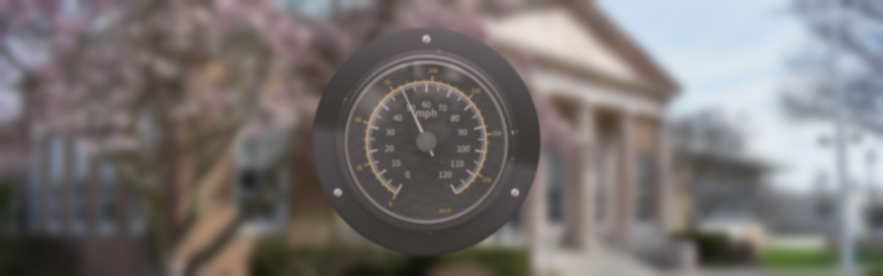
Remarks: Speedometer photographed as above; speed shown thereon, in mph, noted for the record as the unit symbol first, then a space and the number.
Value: mph 50
